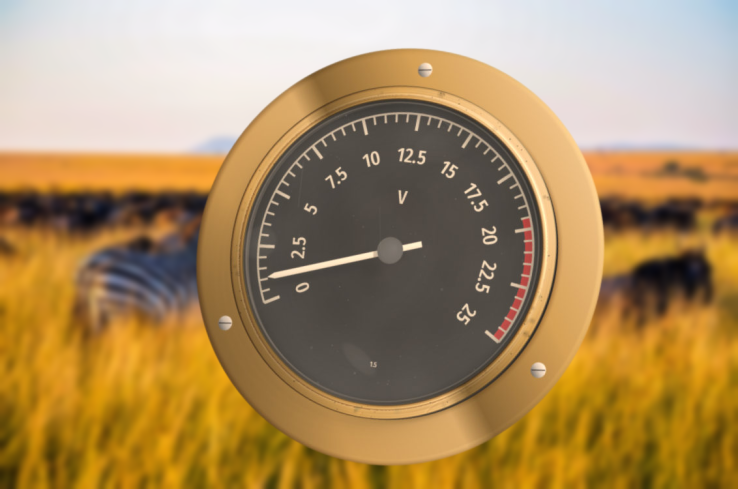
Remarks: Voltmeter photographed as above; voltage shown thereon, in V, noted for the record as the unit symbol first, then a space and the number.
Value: V 1
